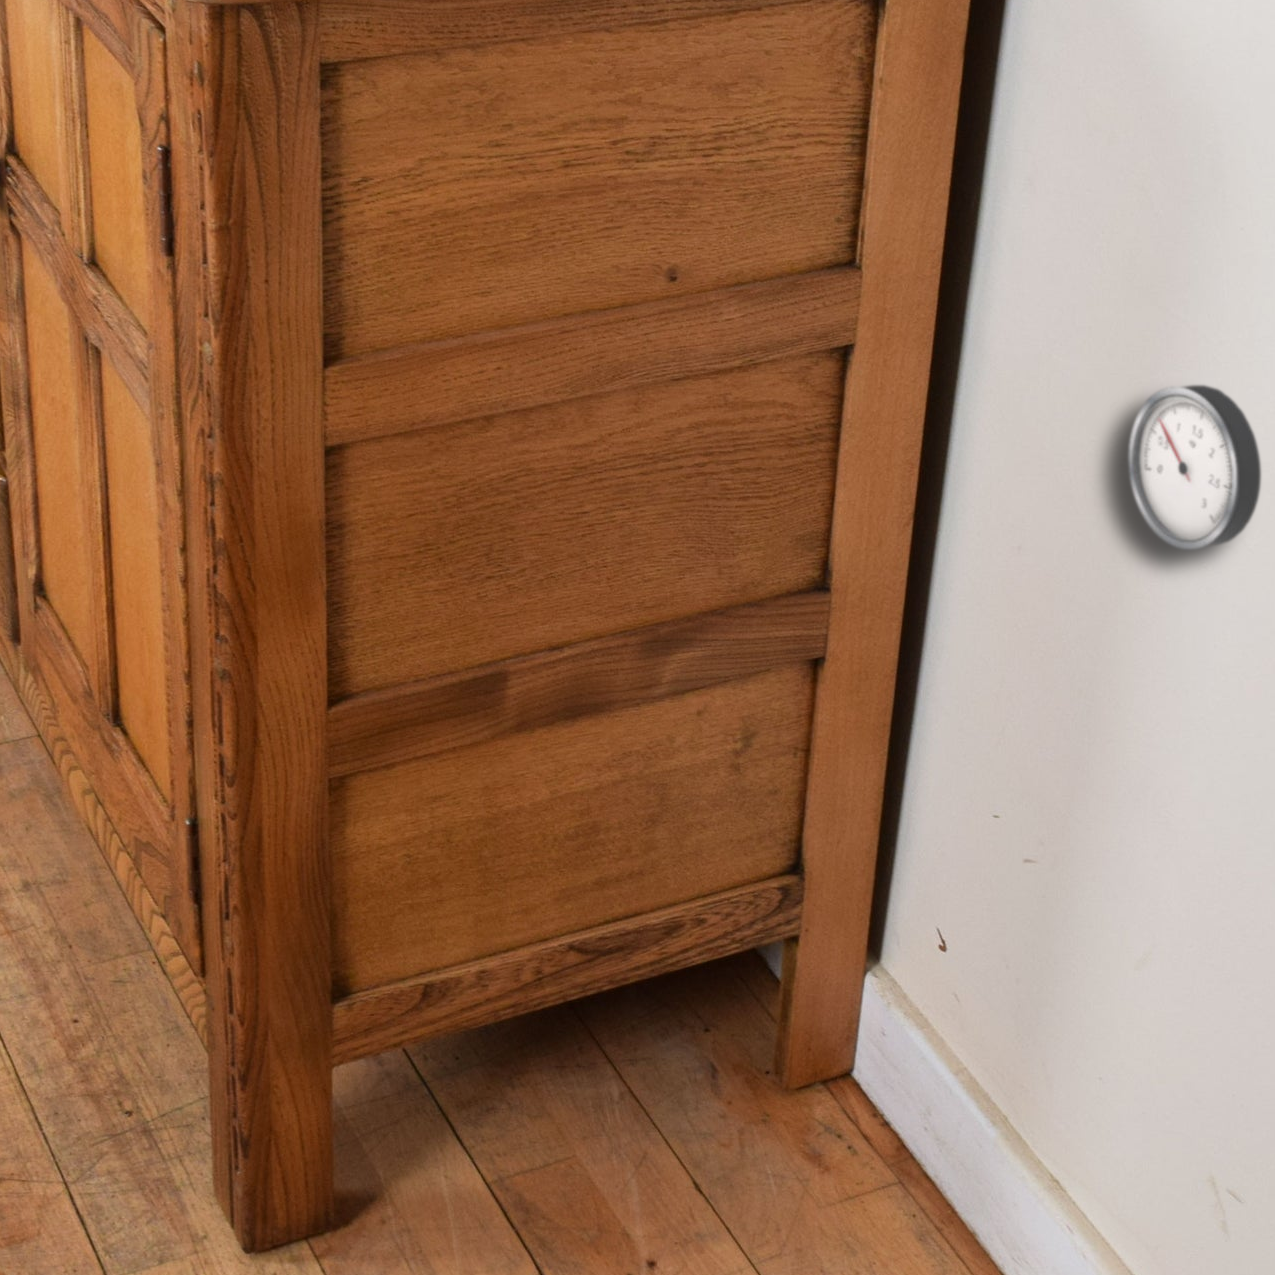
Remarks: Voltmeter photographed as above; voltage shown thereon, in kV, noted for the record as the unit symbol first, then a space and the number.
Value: kV 0.75
